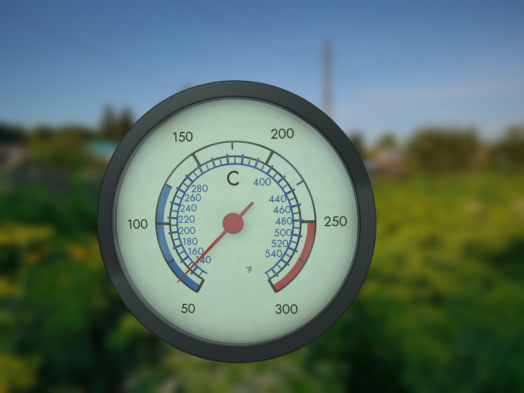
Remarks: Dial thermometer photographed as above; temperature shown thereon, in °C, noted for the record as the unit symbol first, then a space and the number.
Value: °C 62.5
